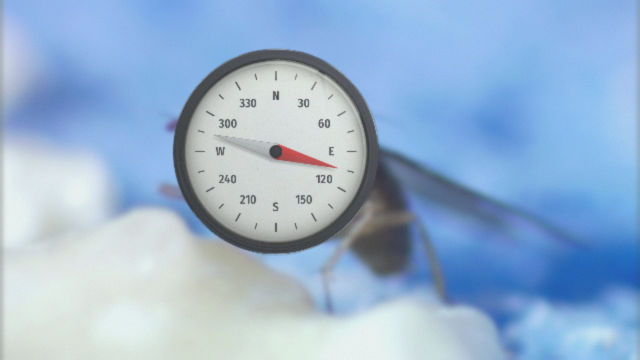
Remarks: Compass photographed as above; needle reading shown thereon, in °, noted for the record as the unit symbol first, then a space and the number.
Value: ° 105
